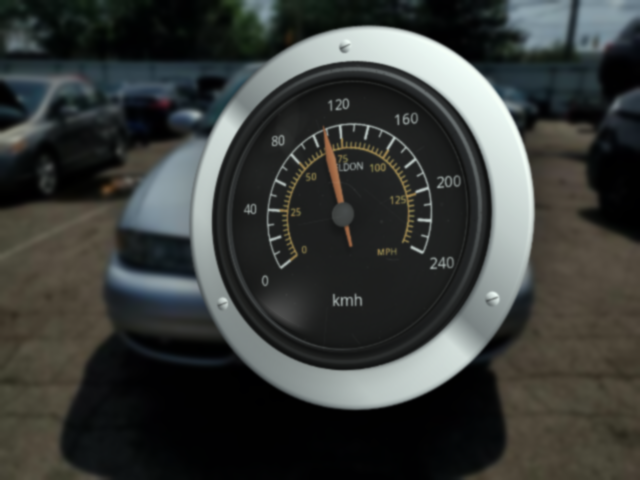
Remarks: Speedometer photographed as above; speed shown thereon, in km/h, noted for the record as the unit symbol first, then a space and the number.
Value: km/h 110
